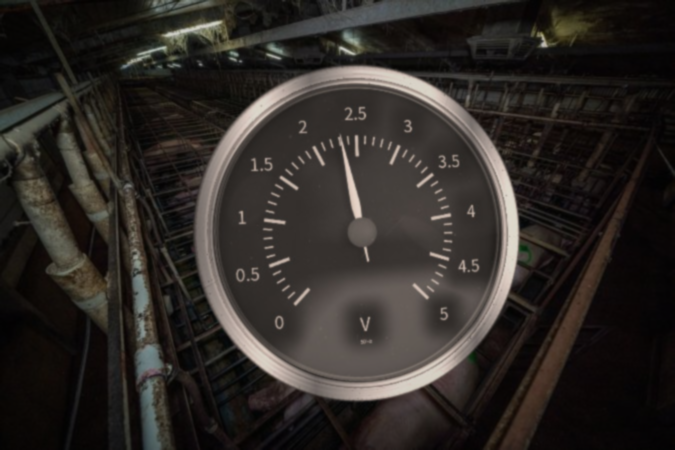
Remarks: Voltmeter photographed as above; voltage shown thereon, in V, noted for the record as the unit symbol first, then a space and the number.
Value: V 2.3
